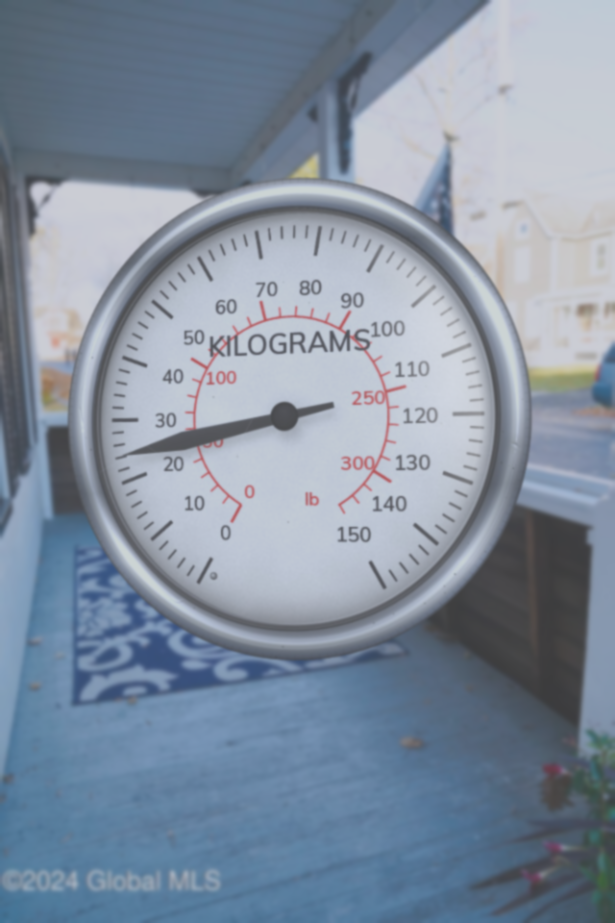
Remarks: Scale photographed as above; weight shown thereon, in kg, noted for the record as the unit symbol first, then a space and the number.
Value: kg 24
